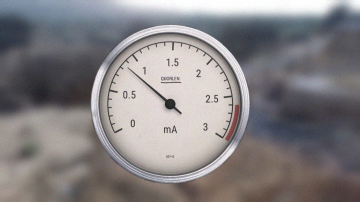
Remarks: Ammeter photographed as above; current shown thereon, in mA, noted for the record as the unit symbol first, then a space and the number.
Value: mA 0.85
